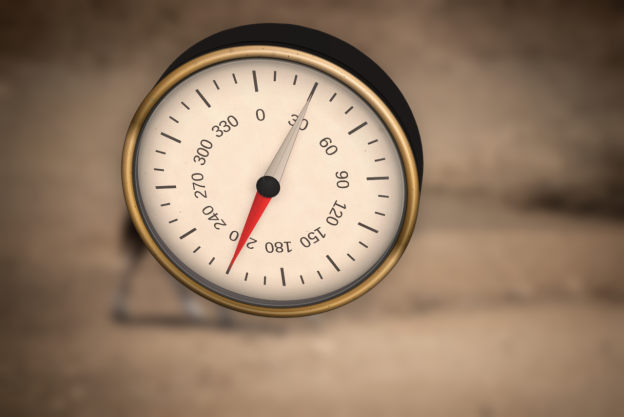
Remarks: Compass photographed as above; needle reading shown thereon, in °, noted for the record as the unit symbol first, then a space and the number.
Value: ° 210
